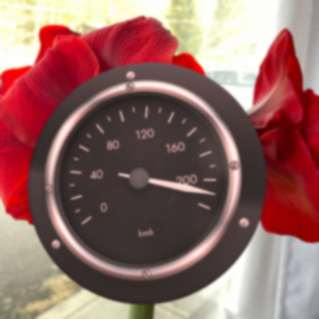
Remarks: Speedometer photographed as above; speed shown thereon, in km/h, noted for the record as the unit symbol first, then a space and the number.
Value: km/h 210
